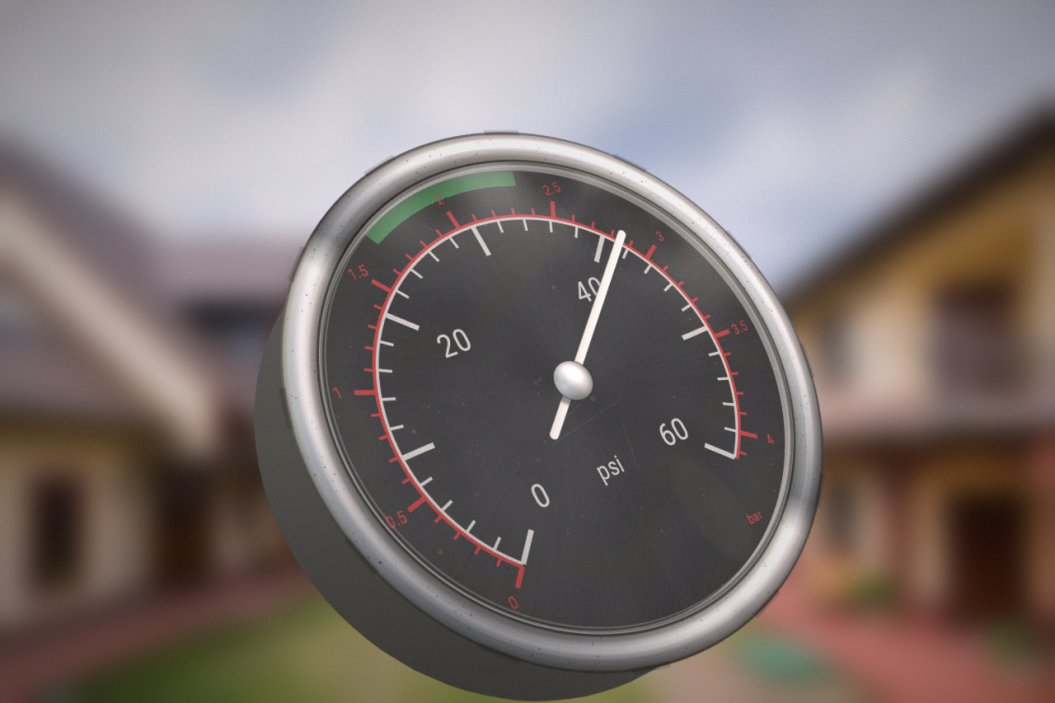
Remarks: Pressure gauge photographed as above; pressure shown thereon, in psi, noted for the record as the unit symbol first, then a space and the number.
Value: psi 41
